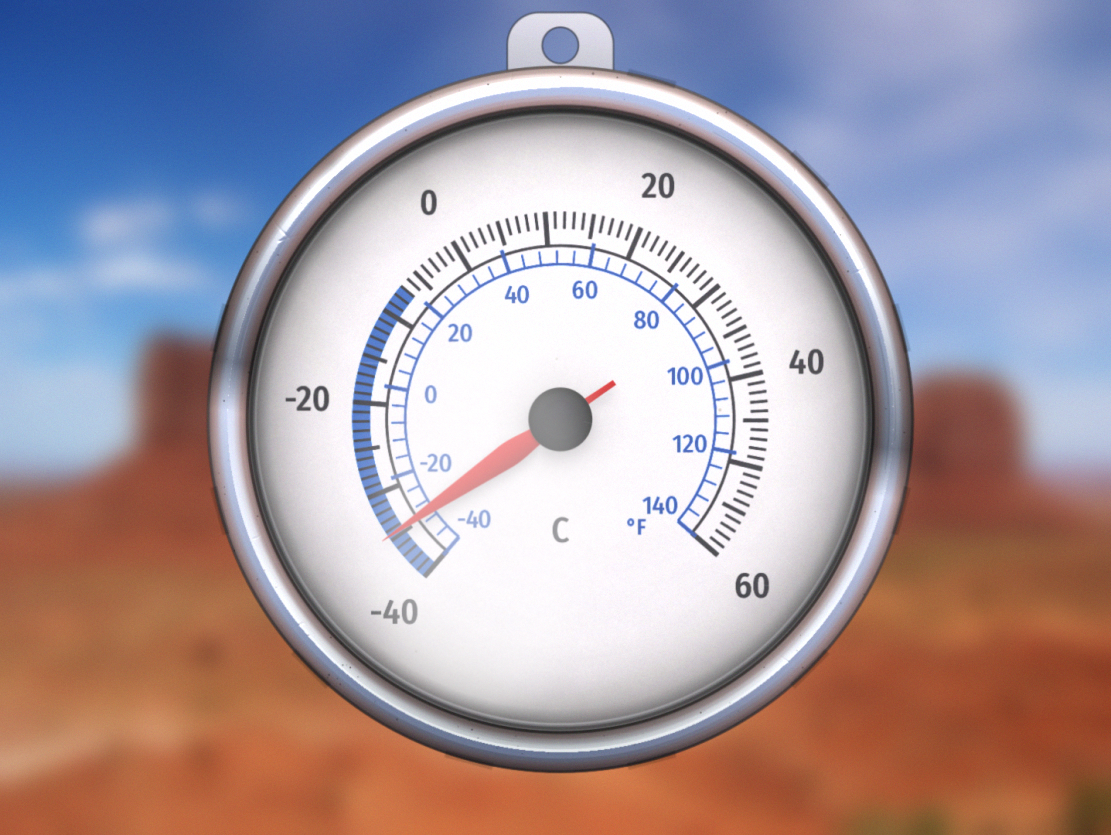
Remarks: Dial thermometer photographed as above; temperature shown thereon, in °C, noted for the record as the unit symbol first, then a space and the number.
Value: °C -34.5
